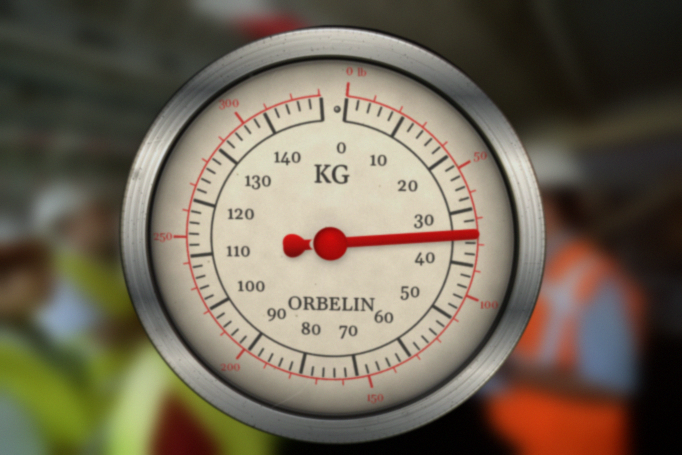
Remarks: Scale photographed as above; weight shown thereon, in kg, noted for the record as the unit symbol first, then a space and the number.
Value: kg 34
